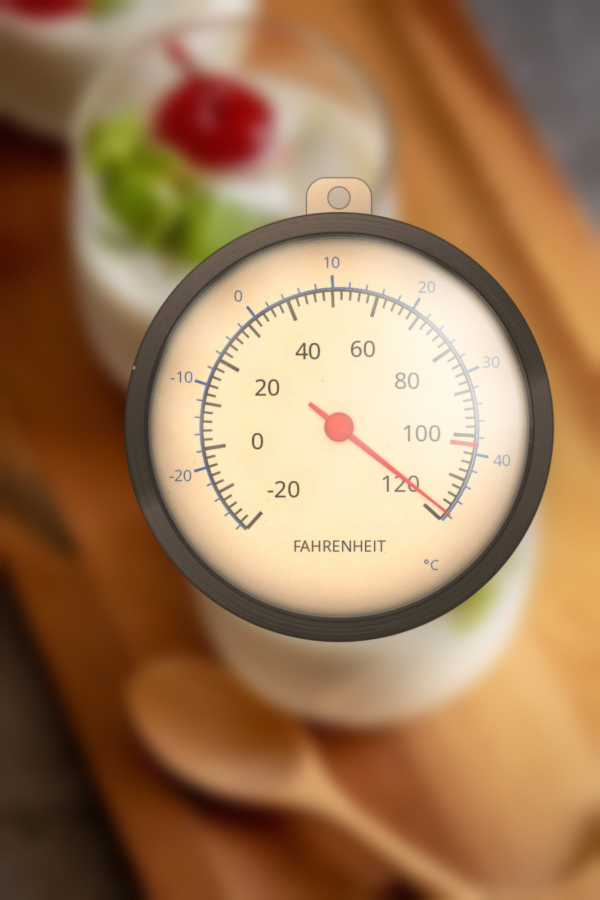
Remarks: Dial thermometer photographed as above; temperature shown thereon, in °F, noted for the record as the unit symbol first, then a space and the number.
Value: °F 118
